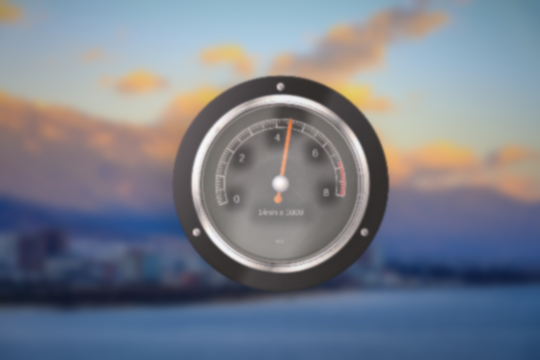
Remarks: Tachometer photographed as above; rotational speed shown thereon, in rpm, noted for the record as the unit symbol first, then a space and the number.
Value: rpm 4500
